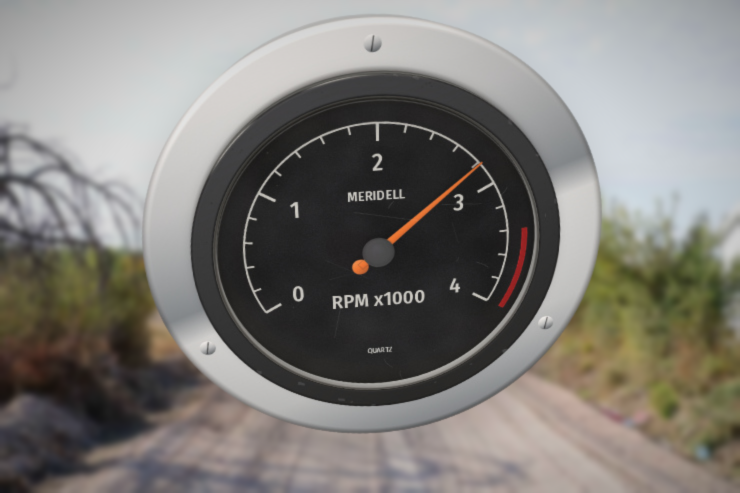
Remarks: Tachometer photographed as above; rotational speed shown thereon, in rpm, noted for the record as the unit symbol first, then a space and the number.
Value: rpm 2800
